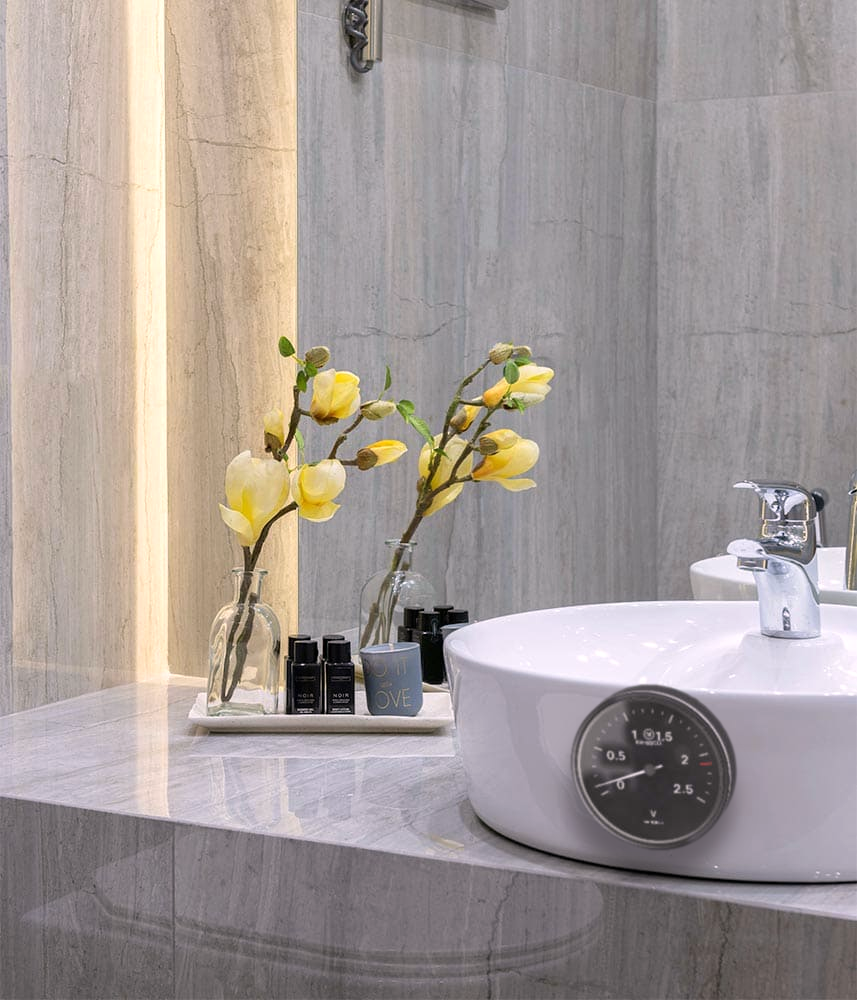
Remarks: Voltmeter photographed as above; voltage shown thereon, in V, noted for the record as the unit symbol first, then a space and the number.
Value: V 0.1
